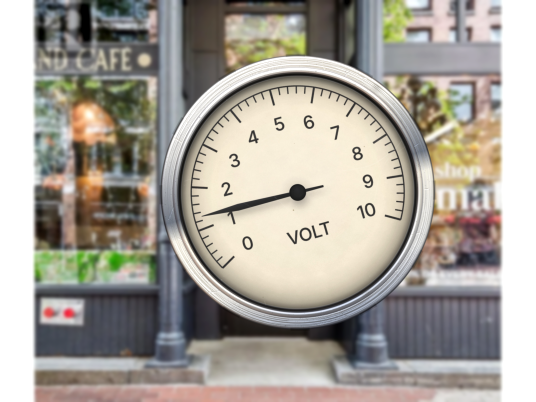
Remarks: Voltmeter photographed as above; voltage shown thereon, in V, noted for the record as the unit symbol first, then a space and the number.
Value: V 1.3
